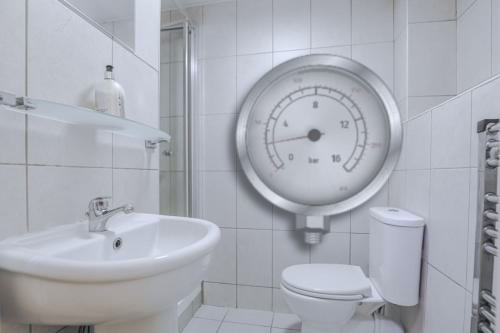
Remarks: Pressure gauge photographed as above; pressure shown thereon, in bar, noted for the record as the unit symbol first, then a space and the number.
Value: bar 2
